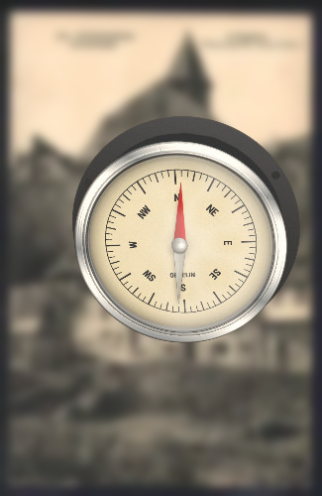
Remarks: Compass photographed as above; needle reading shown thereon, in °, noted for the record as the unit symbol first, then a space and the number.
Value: ° 5
